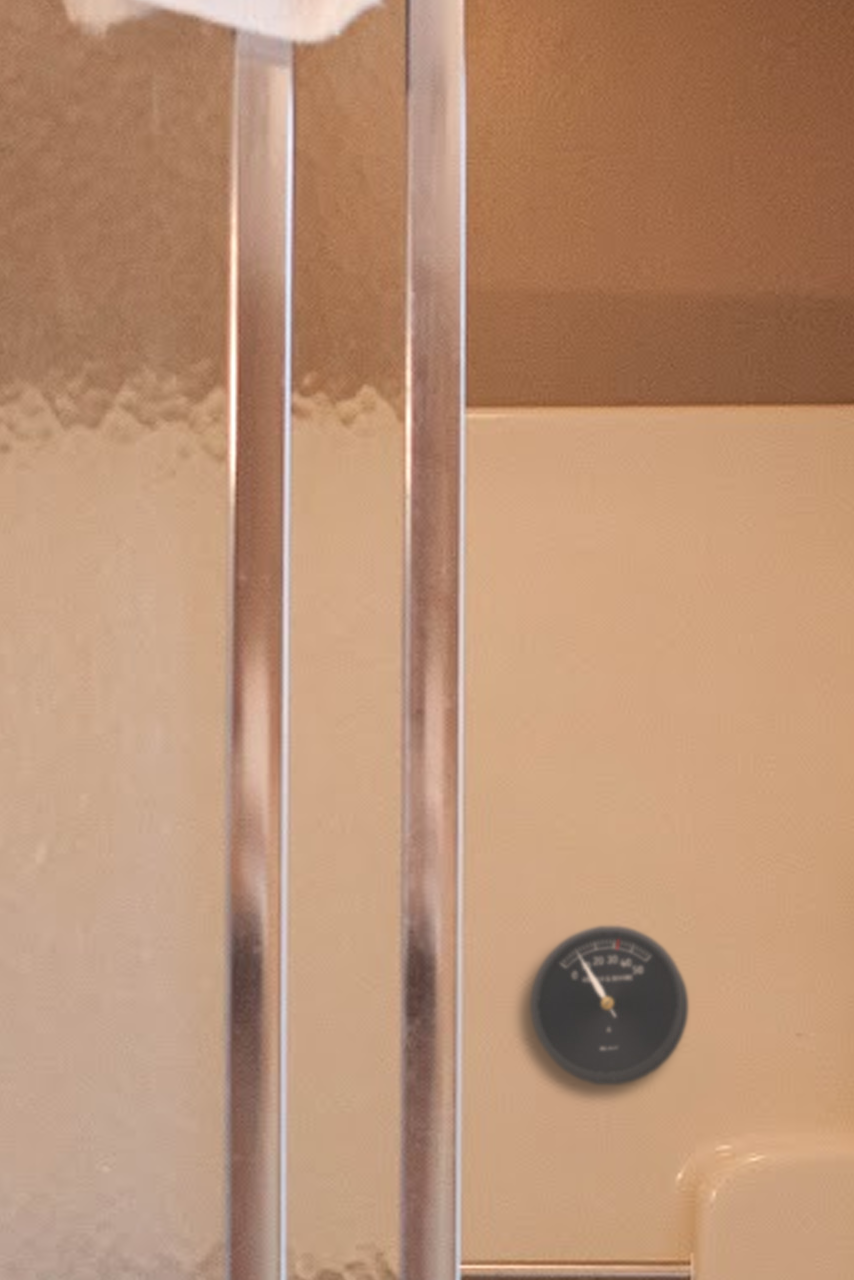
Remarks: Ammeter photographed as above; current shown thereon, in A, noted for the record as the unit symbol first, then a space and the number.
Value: A 10
